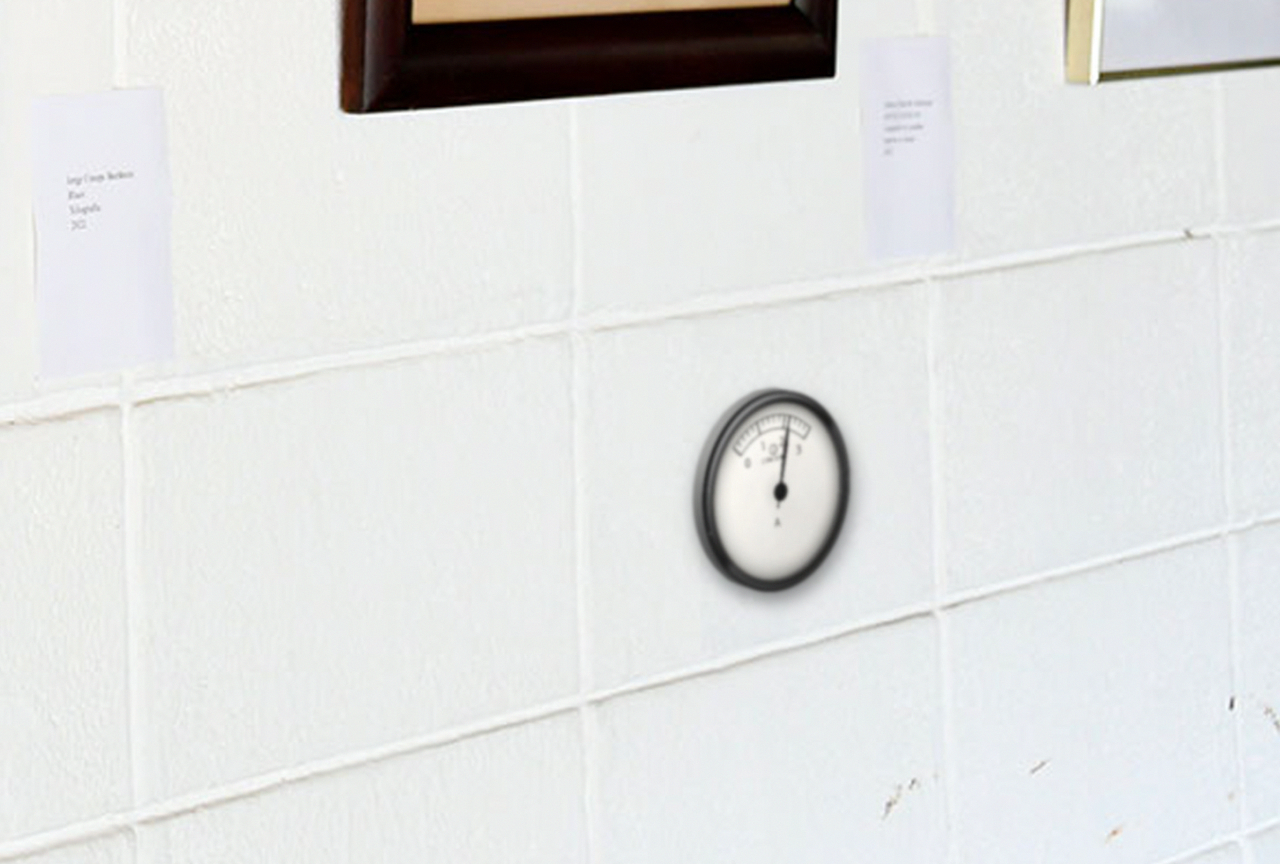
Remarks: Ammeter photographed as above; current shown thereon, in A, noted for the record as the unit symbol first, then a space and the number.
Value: A 2
